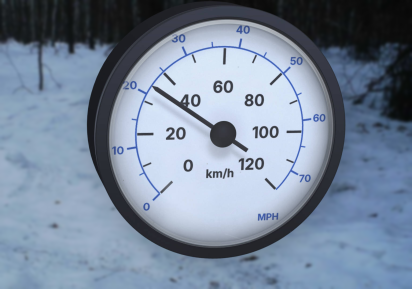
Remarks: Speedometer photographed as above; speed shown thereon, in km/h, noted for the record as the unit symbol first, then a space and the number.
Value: km/h 35
